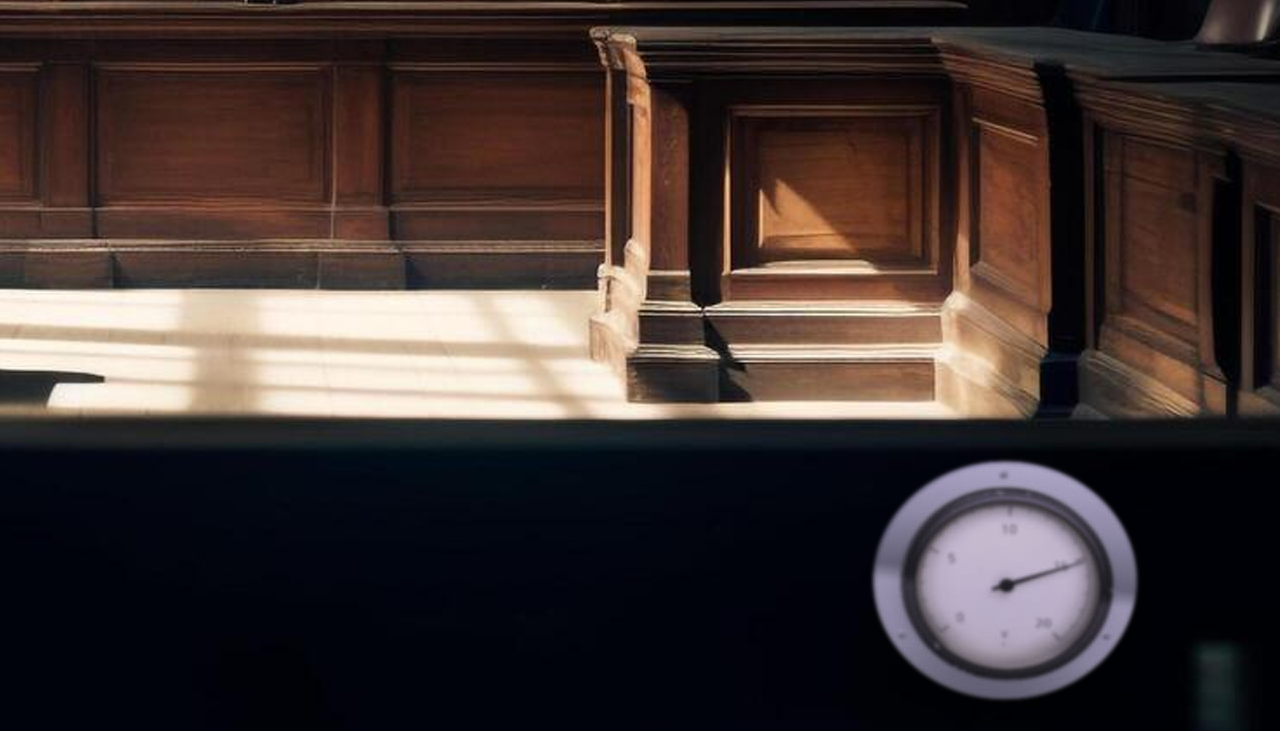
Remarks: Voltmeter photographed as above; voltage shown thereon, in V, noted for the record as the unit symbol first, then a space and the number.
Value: V 15
